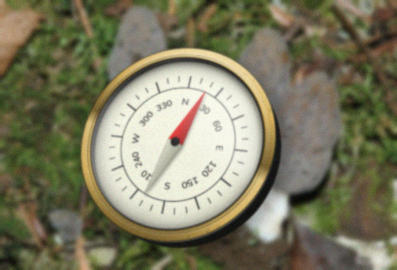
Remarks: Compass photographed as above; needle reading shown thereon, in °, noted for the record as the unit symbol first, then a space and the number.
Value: ° 20
